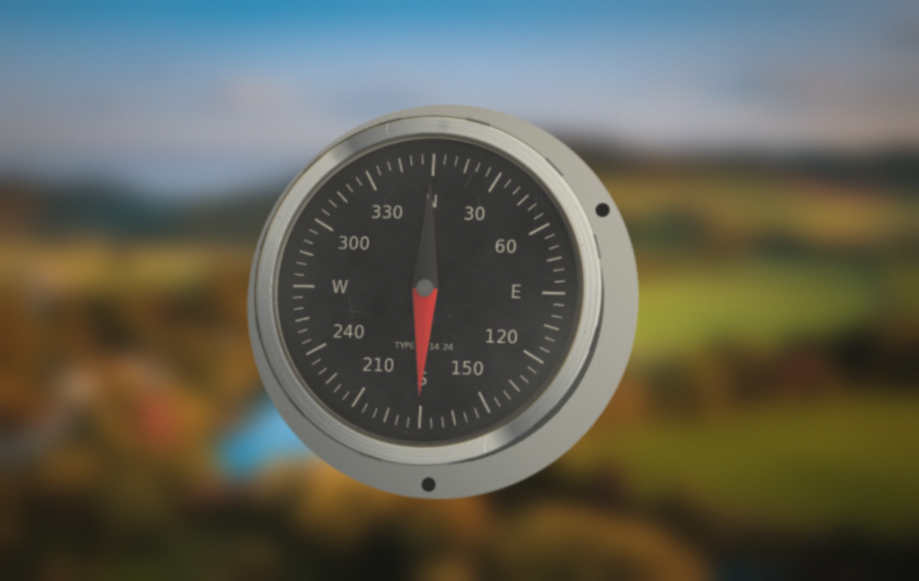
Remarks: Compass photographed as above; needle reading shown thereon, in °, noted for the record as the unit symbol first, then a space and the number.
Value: ° 180
